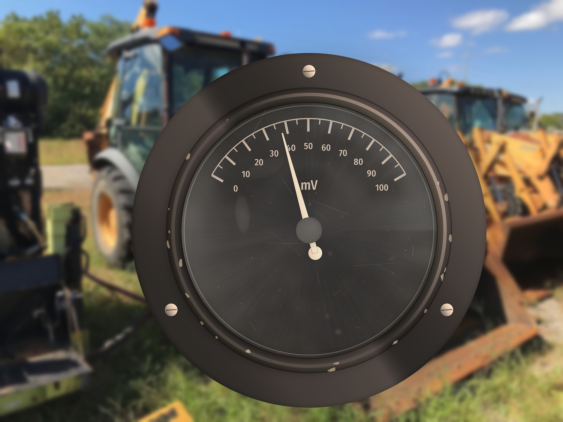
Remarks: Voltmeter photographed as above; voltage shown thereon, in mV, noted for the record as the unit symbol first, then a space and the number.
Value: mV 37.5
